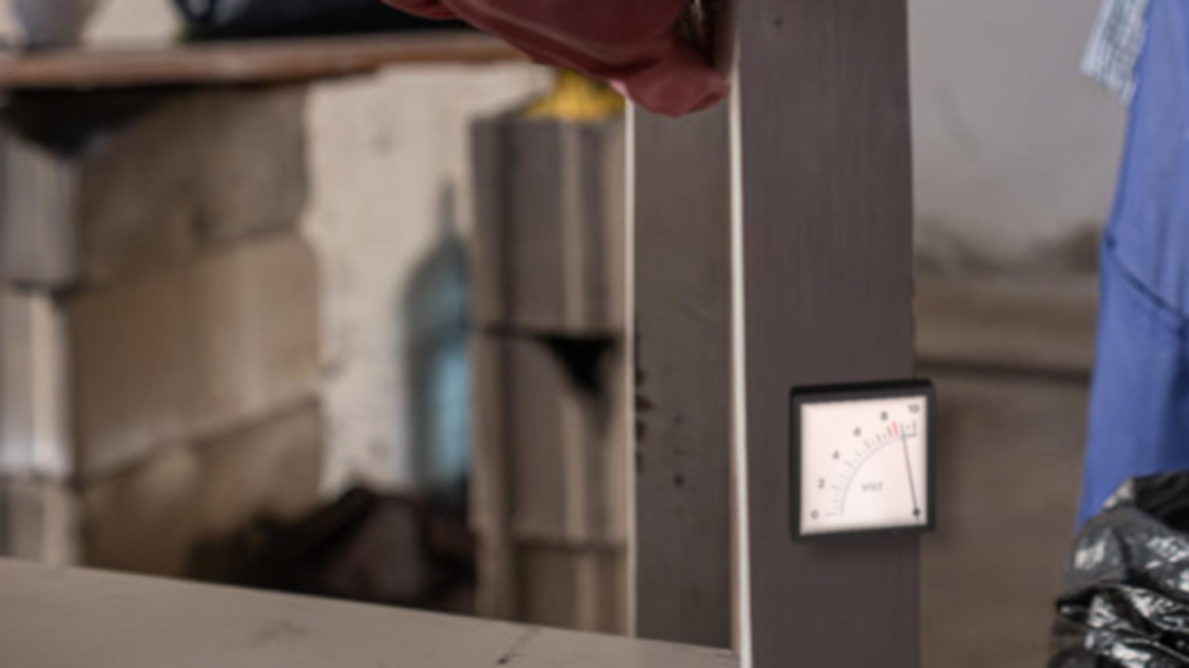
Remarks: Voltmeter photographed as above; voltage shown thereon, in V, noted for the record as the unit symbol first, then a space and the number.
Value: V 9
